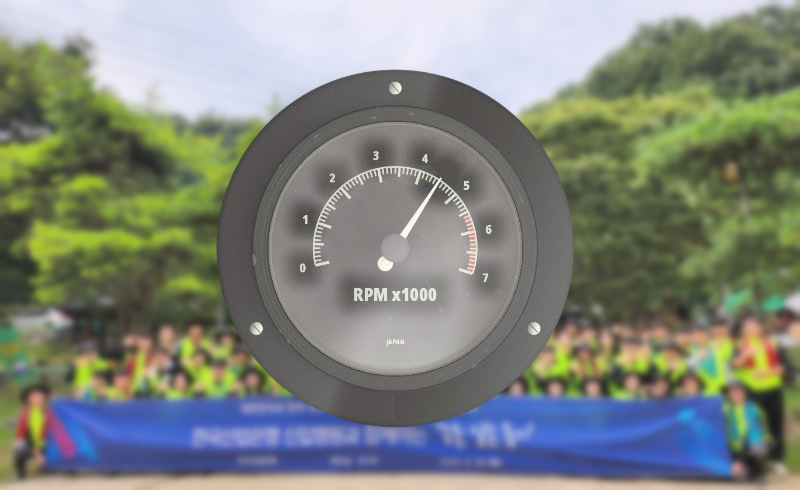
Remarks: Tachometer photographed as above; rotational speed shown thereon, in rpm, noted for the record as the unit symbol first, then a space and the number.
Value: rpm 4500
